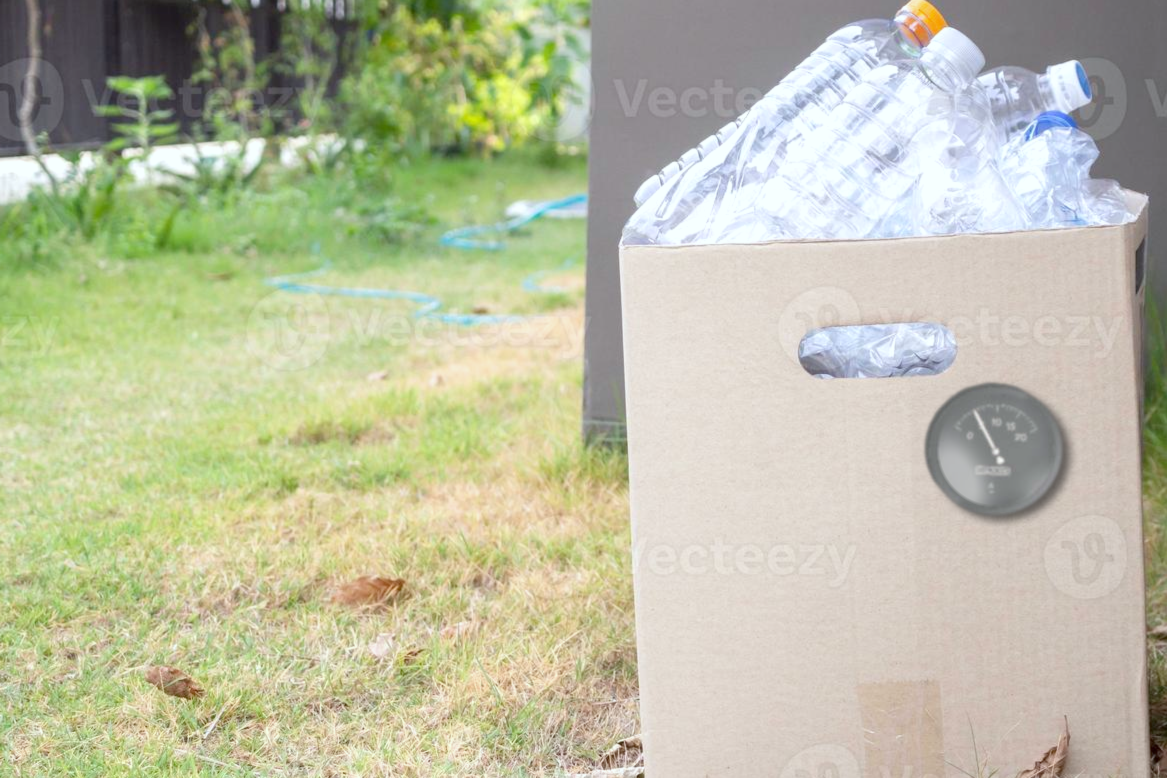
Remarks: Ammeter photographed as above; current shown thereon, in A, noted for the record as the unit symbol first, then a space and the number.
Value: A 5
